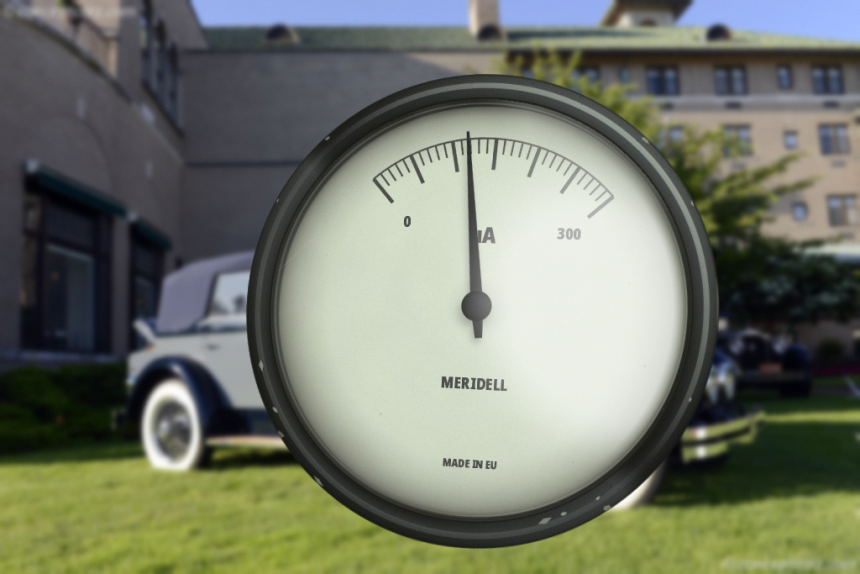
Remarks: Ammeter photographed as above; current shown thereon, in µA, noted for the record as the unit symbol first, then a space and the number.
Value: µA 120
